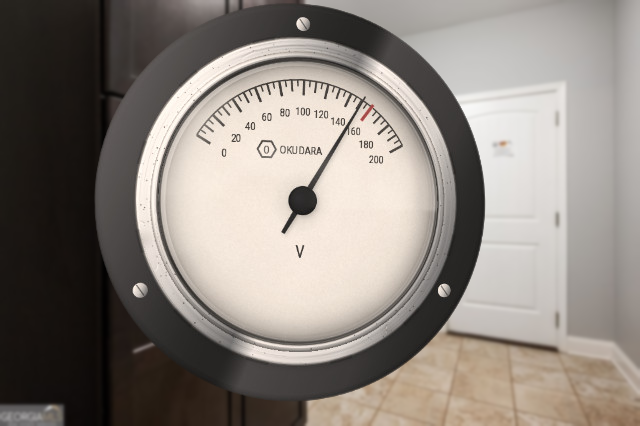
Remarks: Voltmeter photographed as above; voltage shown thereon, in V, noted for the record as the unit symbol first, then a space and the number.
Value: V 150
